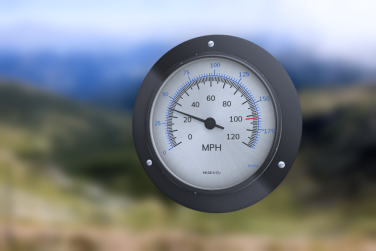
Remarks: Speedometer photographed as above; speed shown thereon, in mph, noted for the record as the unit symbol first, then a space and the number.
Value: mph 25
